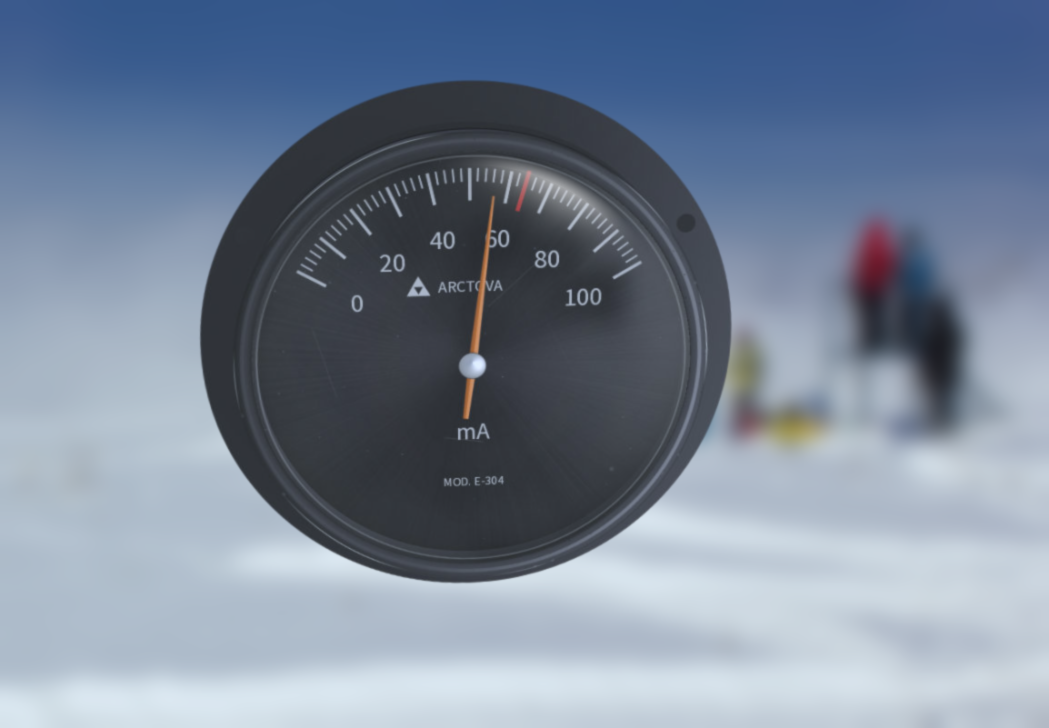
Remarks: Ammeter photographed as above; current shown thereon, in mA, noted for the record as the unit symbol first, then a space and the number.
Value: mA 56
